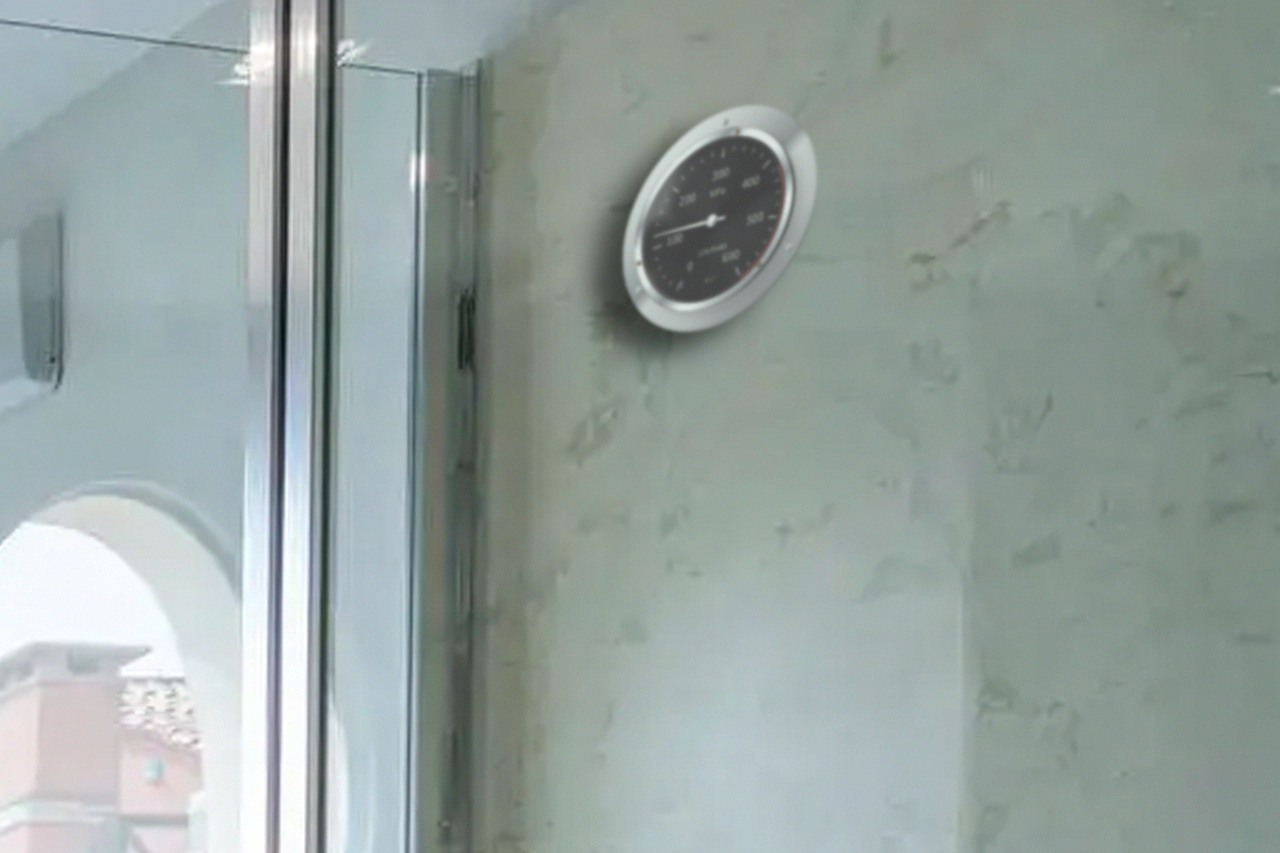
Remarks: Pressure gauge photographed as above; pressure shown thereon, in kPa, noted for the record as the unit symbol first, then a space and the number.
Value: kPa 120
